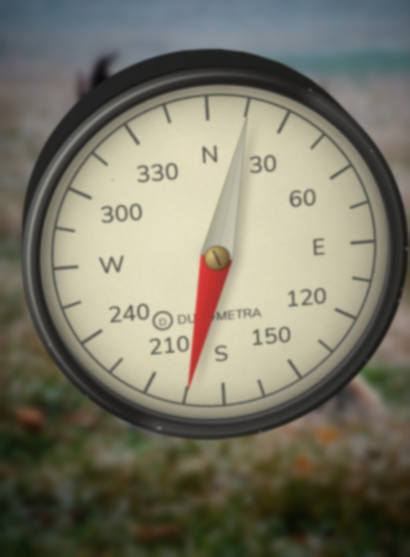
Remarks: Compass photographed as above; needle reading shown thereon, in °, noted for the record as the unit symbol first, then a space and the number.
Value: ° 195
